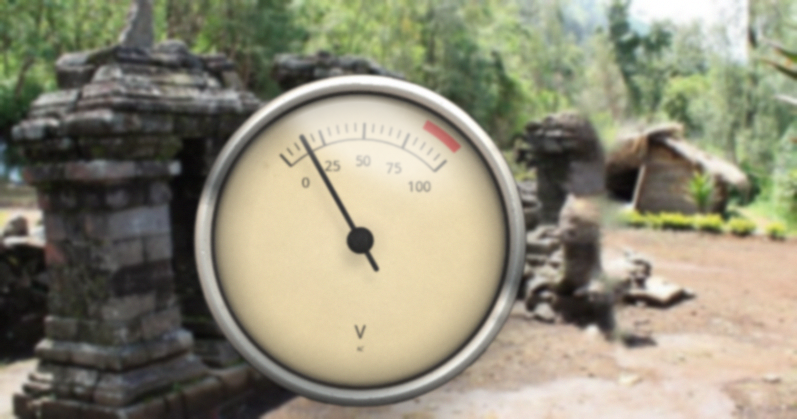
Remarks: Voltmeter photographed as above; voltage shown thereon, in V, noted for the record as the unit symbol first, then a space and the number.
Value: V 15
